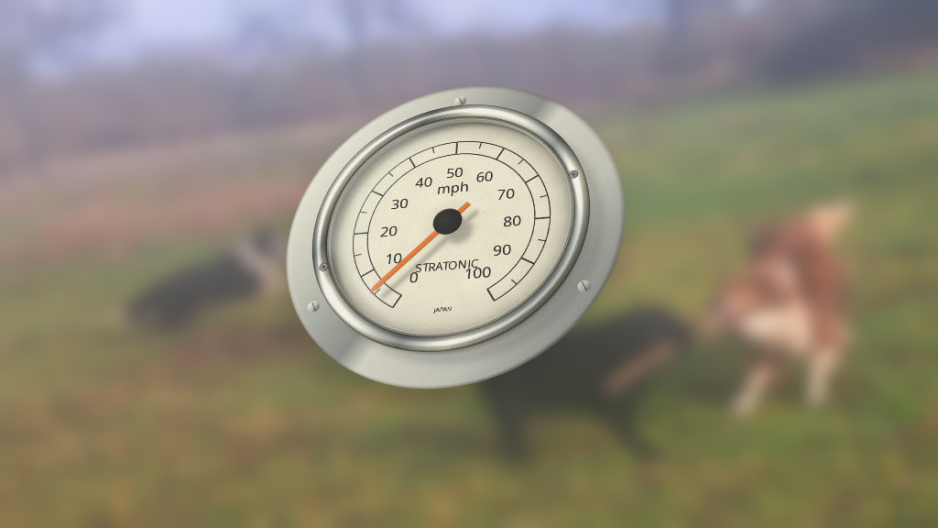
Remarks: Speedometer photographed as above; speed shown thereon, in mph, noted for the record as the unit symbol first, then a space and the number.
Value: mph 5
